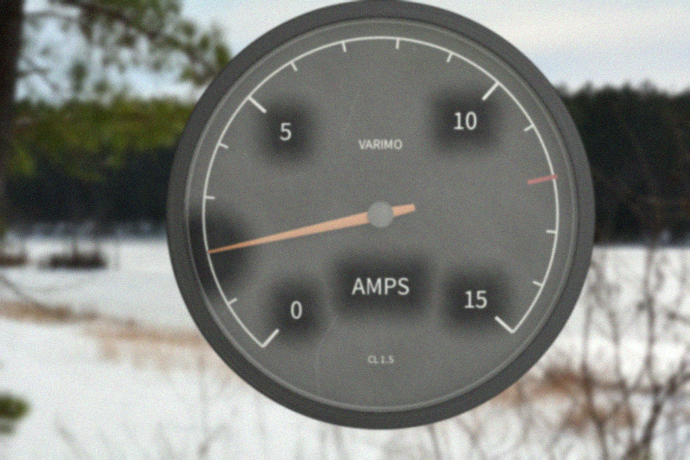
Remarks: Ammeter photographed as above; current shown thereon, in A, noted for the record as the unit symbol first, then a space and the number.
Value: A 2
